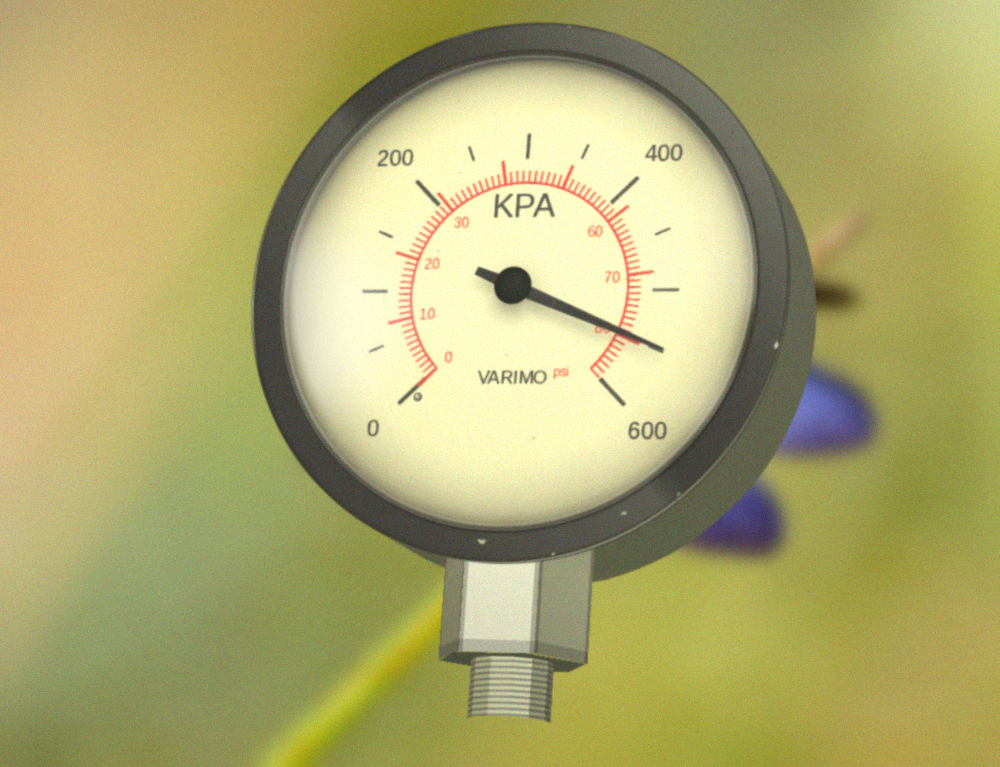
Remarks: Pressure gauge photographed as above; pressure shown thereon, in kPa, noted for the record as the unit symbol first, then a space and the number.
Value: kPa 550
